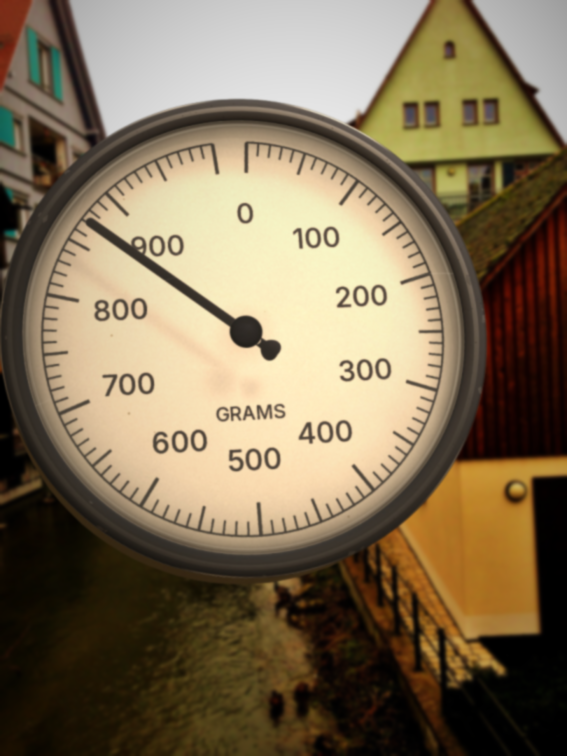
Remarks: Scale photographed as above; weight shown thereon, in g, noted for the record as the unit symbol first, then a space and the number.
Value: g 870
